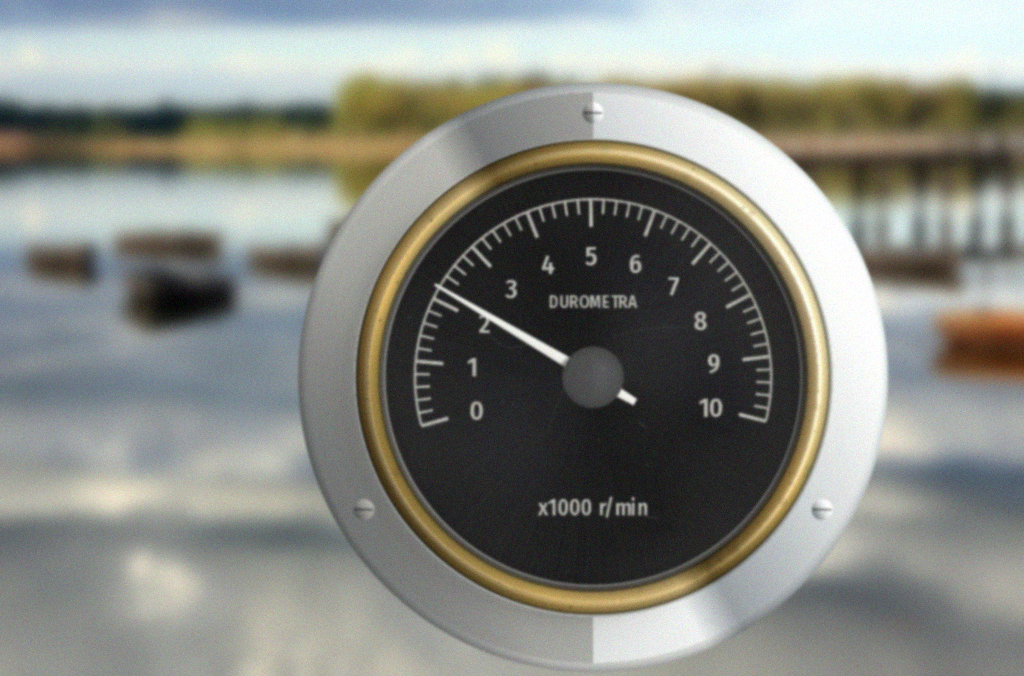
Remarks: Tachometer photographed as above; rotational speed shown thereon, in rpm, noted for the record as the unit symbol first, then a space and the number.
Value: rpm 2200
